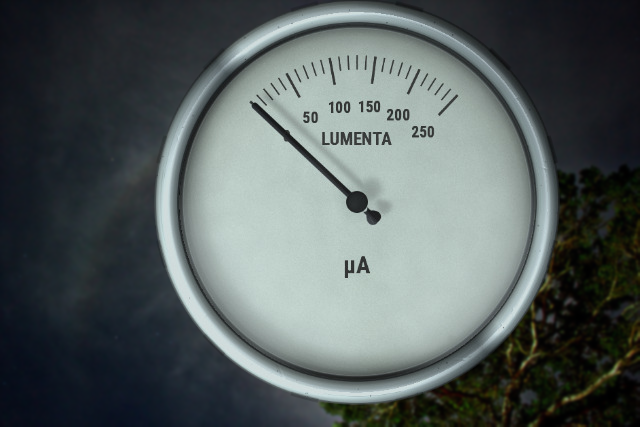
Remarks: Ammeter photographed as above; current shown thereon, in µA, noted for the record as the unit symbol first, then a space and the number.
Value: µA 0
